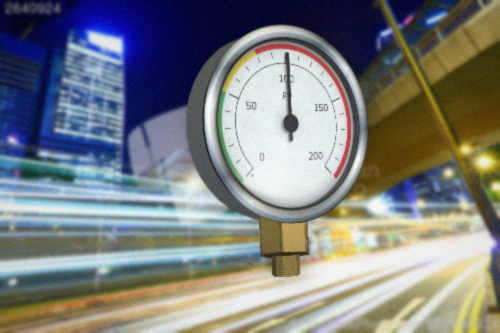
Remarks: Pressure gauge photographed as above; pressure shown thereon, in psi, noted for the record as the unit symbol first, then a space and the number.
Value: psi 100
